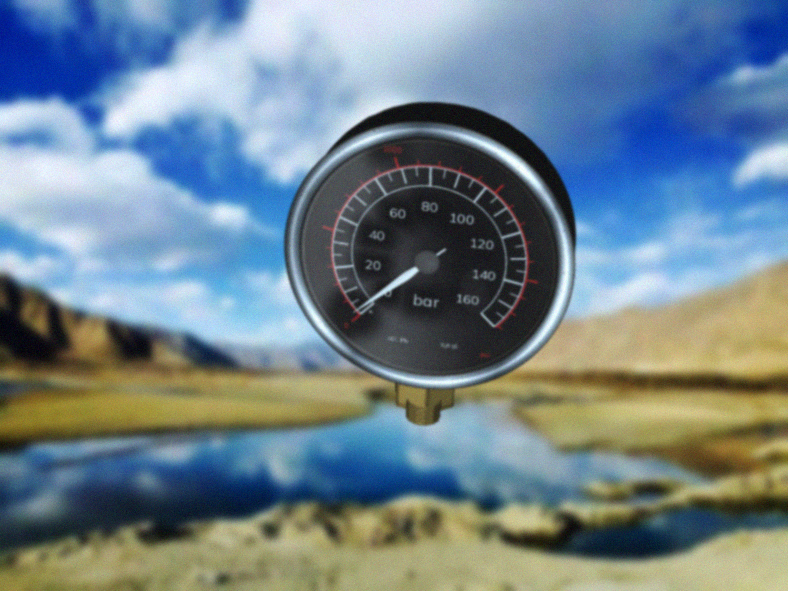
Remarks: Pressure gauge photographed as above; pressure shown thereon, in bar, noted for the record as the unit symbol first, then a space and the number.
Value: bar 2.5
